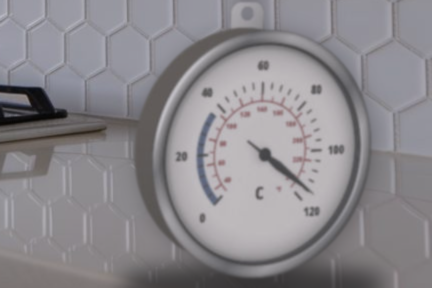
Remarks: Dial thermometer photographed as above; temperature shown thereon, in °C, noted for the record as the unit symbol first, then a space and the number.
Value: °C 116
